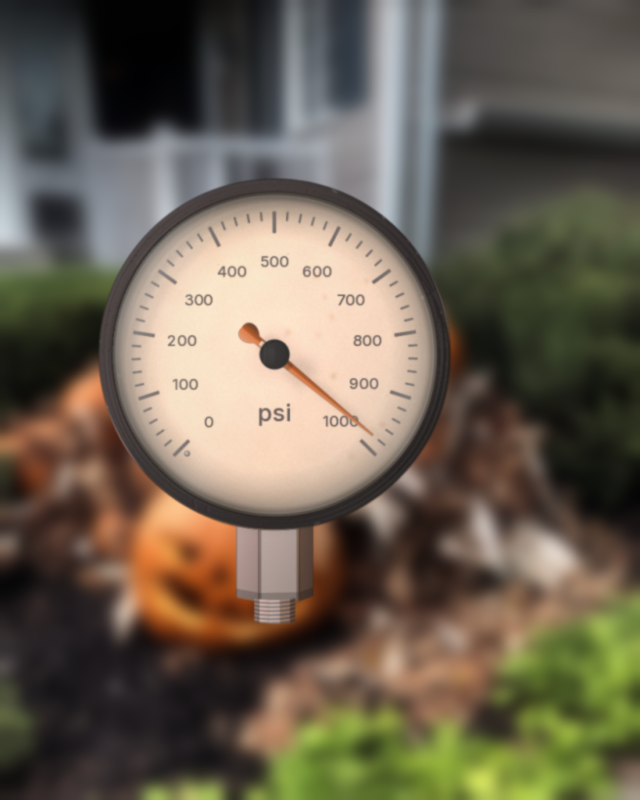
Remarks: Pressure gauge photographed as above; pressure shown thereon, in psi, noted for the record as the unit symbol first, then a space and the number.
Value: psi 980
